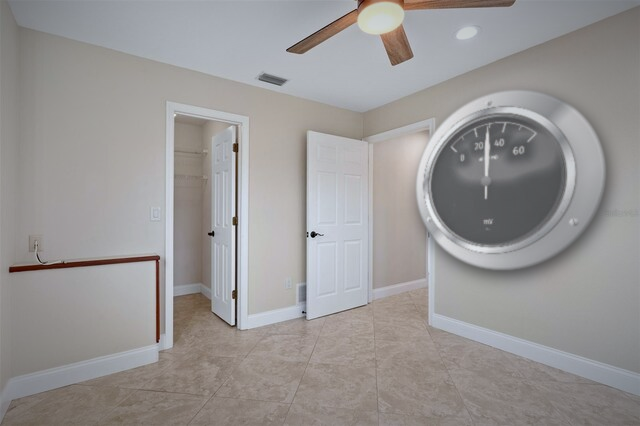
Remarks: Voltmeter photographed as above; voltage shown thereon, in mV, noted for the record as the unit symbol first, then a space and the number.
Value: mV 30
